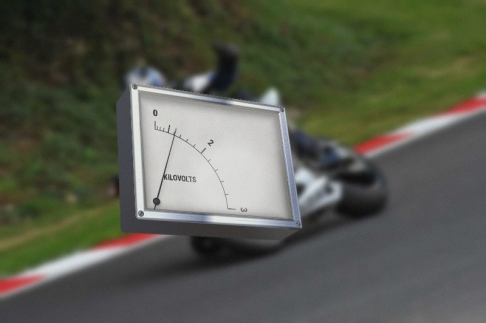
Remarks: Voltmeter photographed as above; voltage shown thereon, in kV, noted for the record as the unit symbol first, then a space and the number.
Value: kV 1.2
